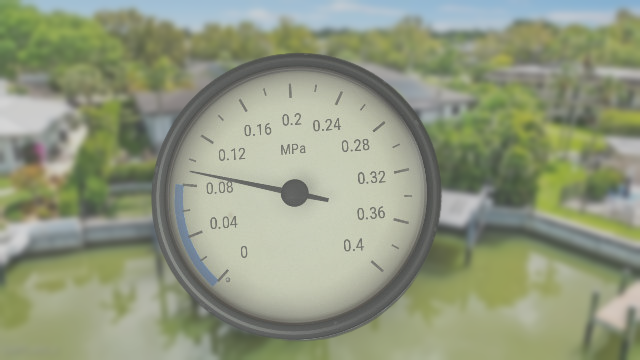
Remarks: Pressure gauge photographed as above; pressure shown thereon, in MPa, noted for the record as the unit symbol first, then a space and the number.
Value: MPa 0.09
